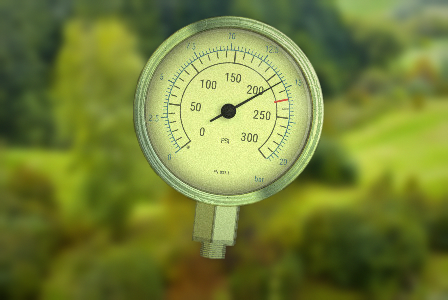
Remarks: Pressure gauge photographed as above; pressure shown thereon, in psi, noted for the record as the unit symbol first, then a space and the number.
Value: psi 210
